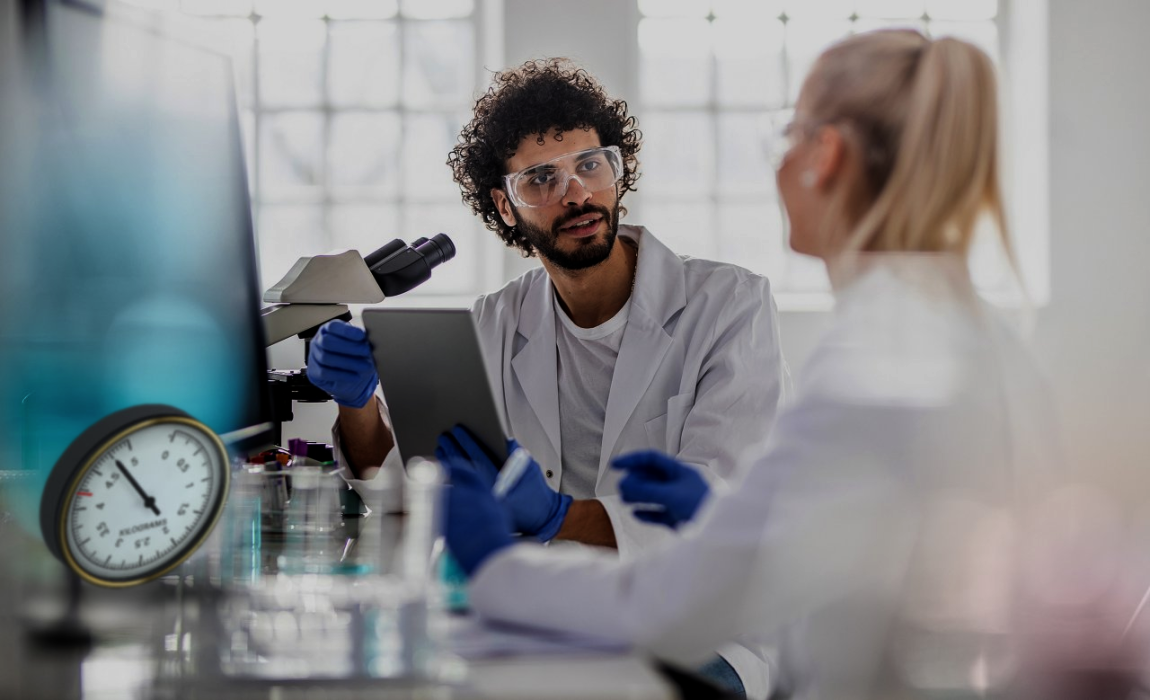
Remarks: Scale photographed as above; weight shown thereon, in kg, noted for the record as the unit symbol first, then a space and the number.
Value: kg 4.75
